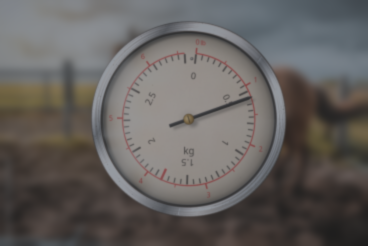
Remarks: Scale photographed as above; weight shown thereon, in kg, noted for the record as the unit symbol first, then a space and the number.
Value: kg 0.55
